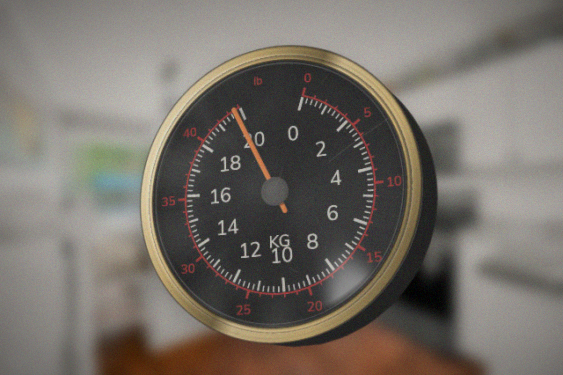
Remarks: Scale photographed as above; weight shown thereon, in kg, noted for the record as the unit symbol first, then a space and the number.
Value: kg 19.8
